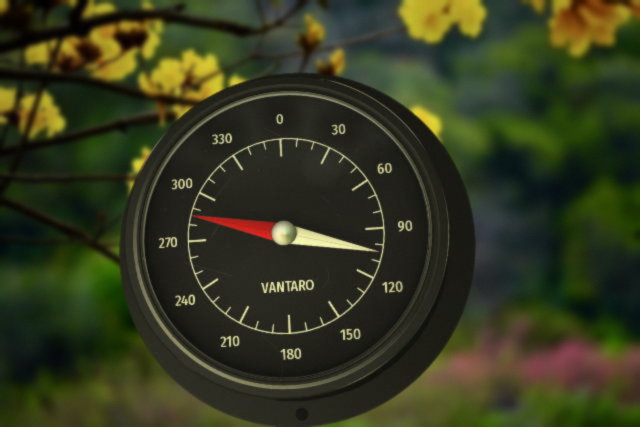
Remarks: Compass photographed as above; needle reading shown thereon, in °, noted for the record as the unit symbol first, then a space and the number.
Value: ° 285
